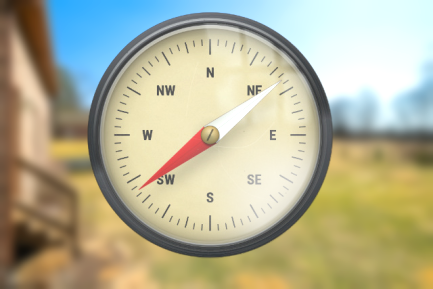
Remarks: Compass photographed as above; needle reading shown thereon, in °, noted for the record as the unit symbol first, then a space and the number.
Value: ° 232.5
